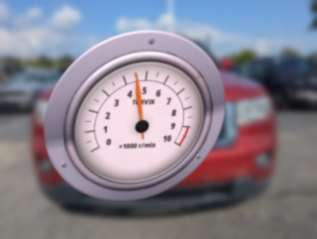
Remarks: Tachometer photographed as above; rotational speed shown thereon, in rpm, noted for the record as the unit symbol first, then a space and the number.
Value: rpm 4500
